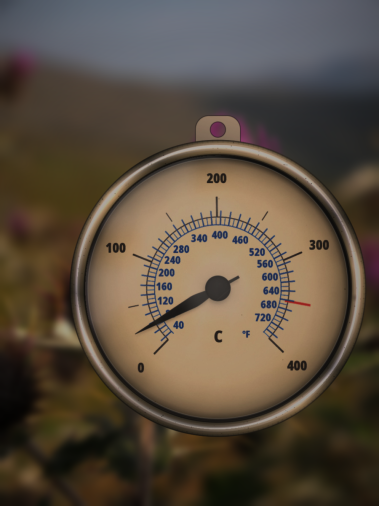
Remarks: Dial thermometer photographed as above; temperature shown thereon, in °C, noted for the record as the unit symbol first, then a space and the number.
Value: °C 25
